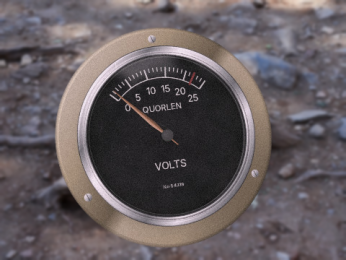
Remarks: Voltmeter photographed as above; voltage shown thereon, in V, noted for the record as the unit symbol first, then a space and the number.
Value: V 1
